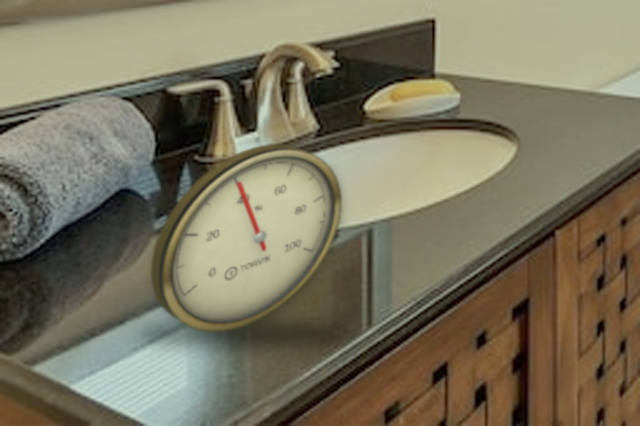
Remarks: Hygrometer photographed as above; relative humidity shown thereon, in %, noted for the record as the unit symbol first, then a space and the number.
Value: % 40
